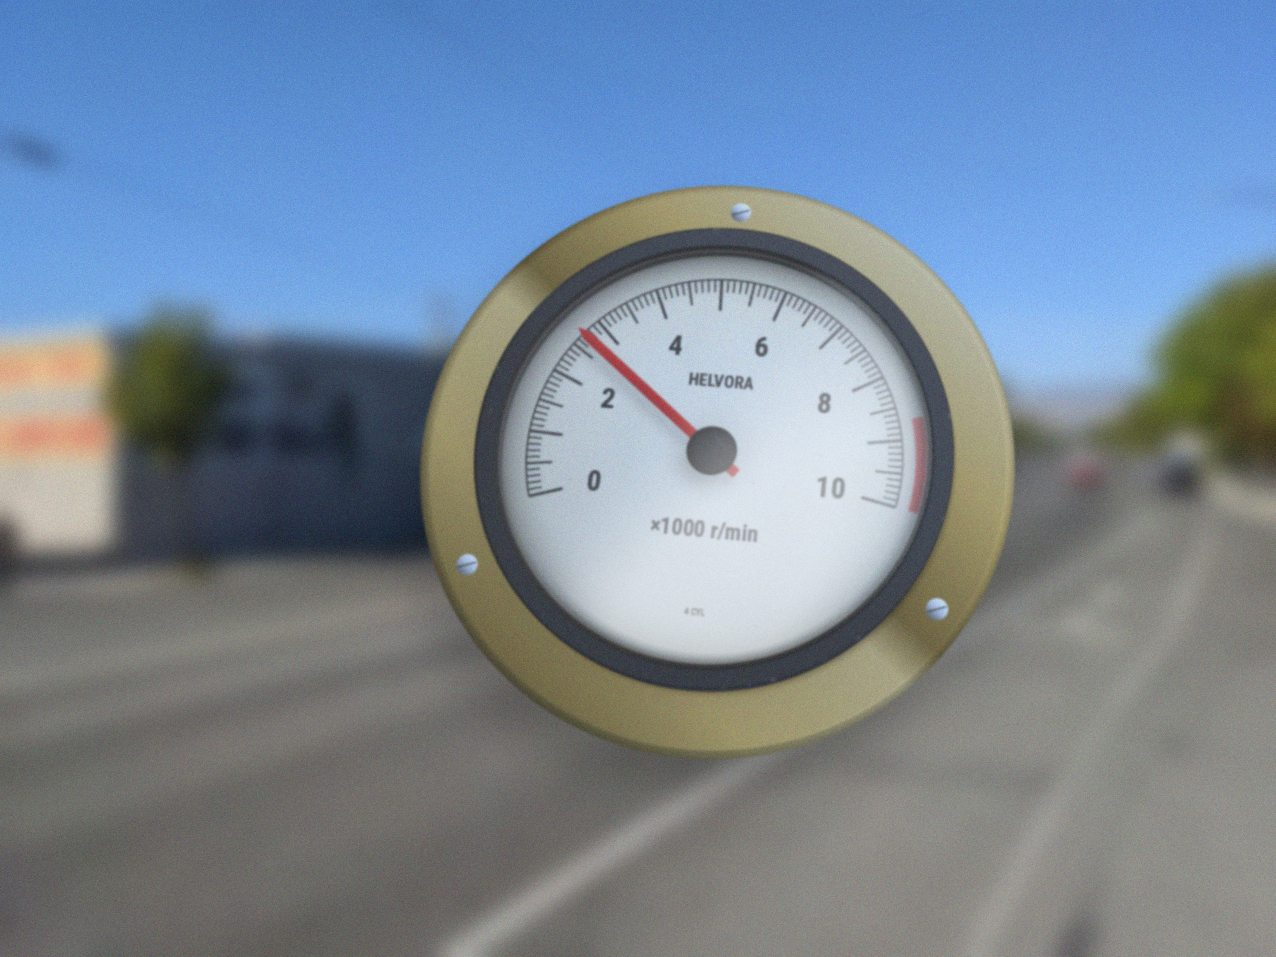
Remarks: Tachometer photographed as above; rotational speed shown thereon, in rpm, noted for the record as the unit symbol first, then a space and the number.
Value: rpm 2700
